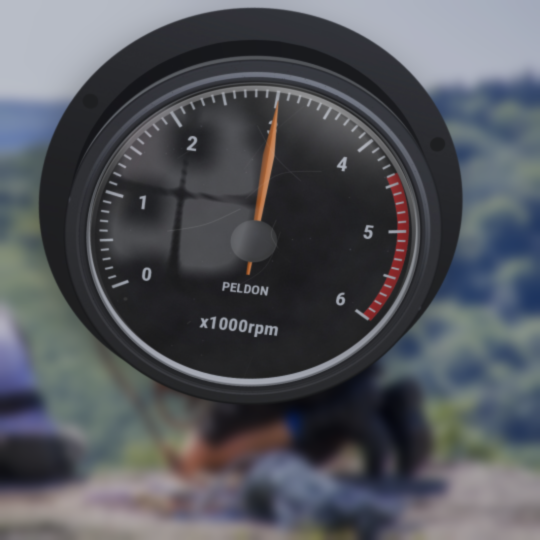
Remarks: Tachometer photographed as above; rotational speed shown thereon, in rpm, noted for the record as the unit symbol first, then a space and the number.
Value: rpm 3000
